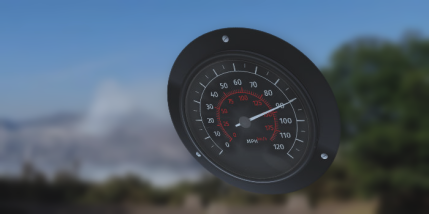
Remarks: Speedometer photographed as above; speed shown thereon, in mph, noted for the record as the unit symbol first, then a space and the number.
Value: mph 90
